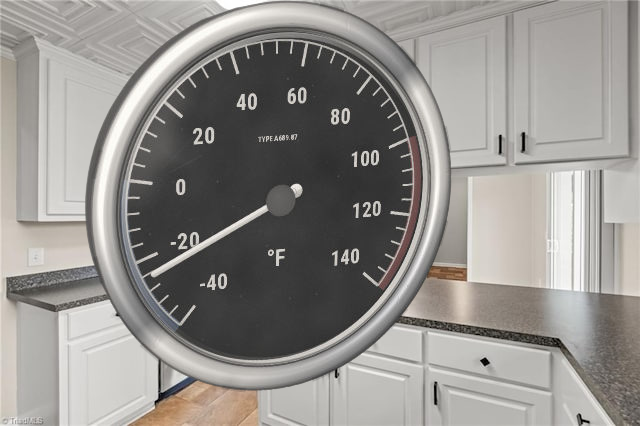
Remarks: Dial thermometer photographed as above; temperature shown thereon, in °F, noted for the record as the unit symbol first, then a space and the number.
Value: °F -24
